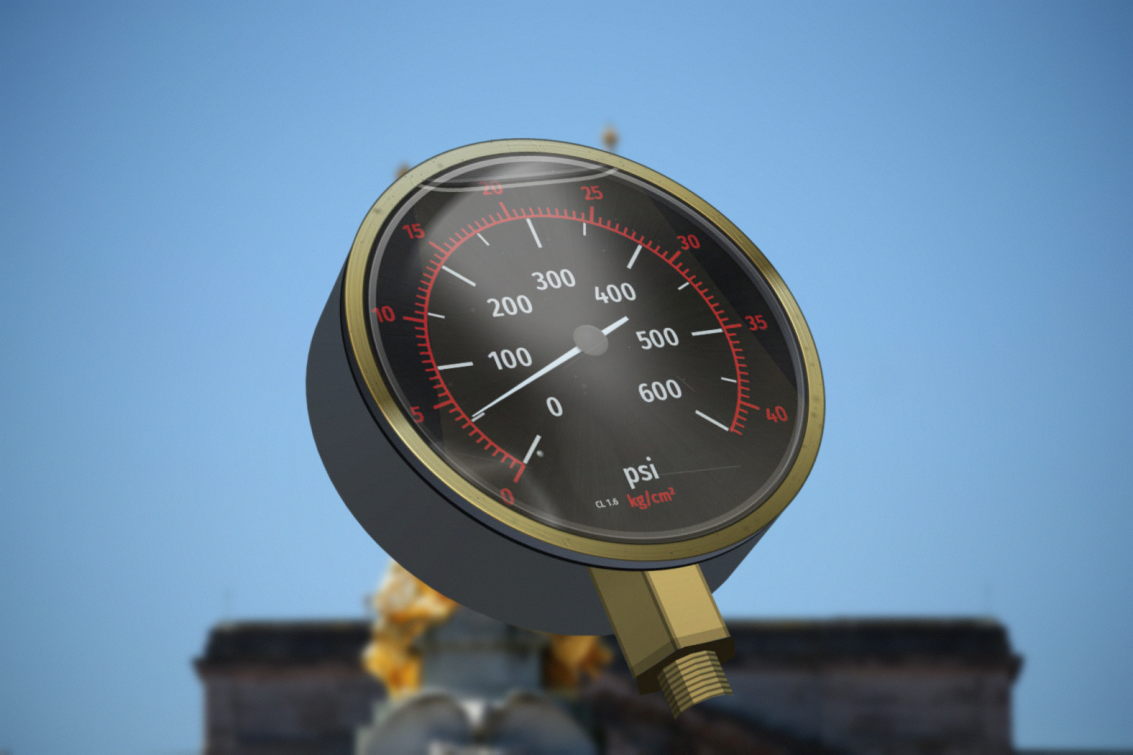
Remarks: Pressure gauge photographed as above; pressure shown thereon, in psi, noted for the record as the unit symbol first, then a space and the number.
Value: psi 50
